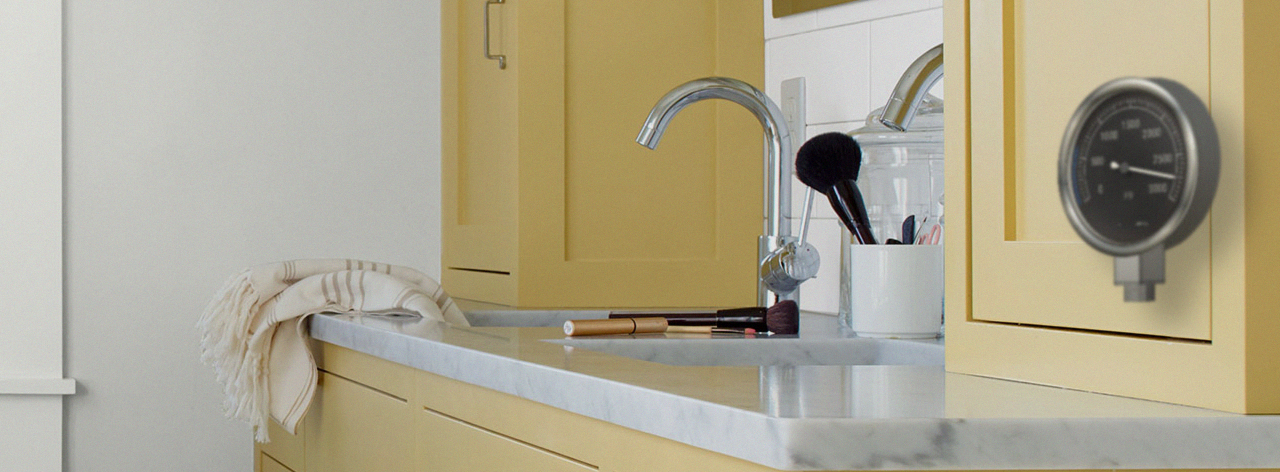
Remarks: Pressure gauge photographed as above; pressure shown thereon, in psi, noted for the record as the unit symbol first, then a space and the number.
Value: psi 2750
